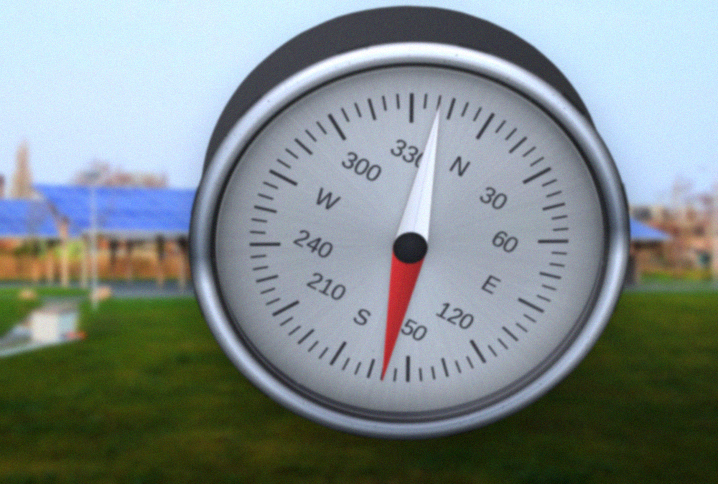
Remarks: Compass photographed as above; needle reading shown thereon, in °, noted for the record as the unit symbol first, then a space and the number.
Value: ° 160
